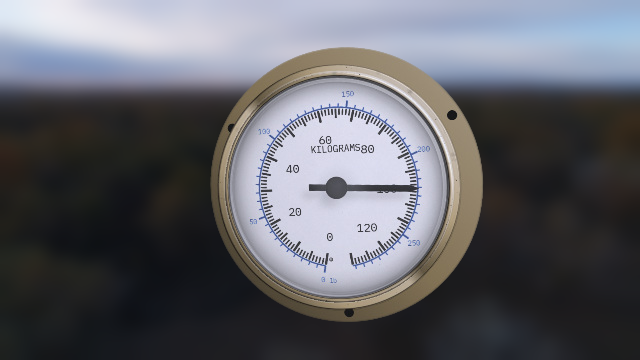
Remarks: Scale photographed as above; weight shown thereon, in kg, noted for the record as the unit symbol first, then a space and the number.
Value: kg 100
